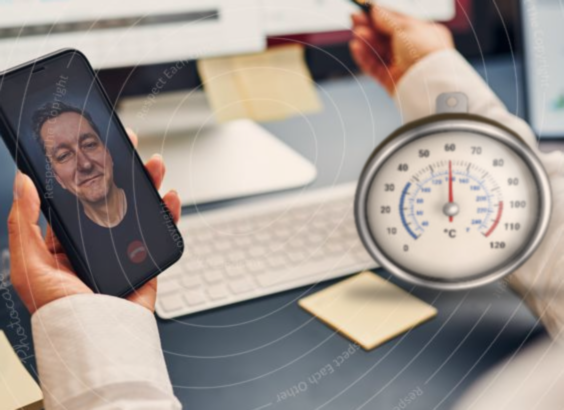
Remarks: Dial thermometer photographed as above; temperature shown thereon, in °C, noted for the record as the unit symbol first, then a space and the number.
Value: °C 60
